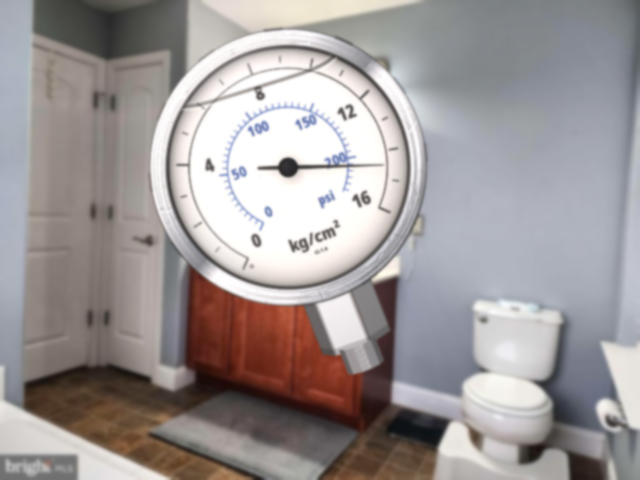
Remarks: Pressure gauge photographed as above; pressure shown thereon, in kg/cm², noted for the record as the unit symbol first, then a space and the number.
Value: kg/cm² 14.5
